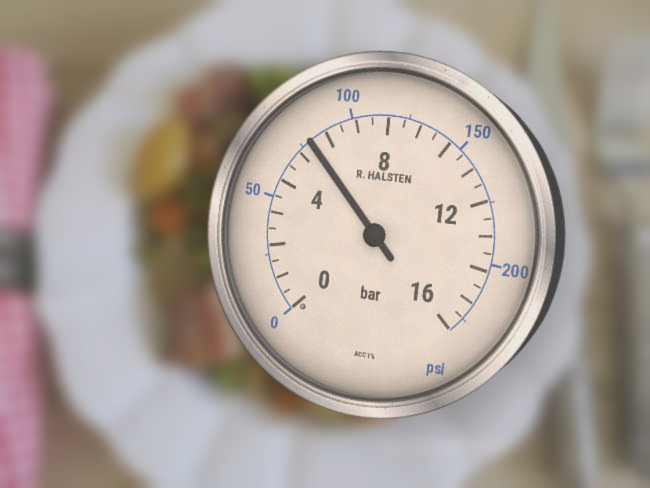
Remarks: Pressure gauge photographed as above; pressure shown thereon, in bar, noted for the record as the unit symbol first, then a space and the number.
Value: bar 5.5
